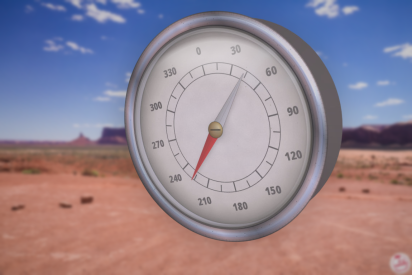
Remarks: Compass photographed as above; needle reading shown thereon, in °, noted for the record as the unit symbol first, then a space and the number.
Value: ° 225
